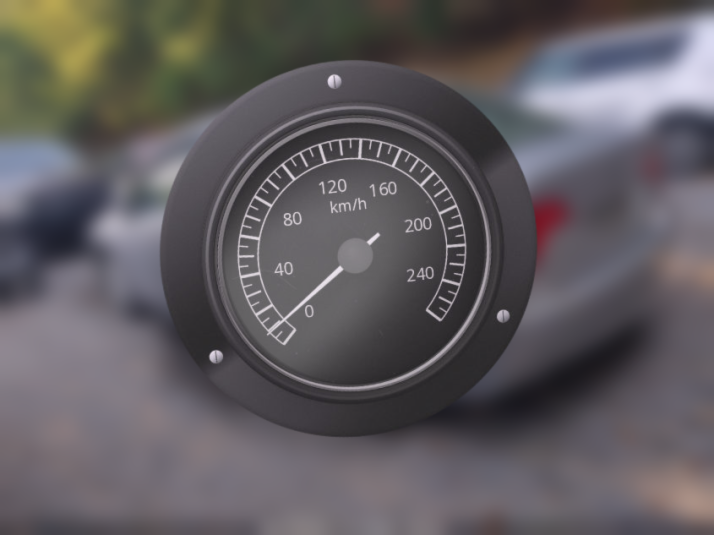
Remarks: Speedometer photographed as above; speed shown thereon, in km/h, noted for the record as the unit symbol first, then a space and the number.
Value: km/h 10
